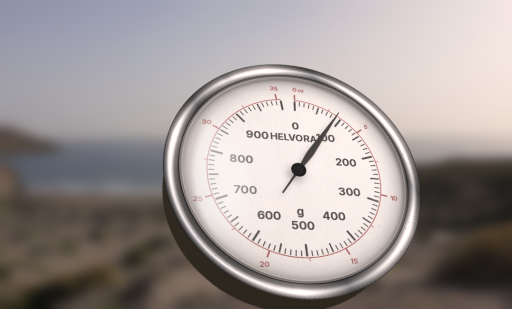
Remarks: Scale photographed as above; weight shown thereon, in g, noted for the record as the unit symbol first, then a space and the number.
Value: g 90
